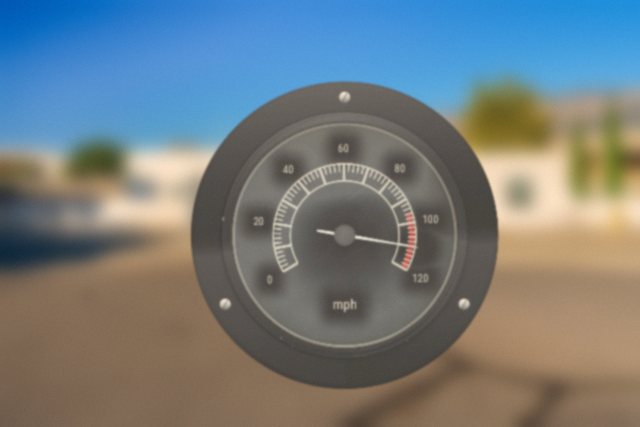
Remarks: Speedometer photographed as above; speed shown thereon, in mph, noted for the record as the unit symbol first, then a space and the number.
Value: mph 110
